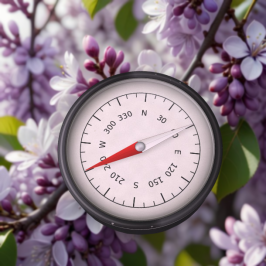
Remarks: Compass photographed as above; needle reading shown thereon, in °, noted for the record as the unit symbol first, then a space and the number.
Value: ° 240
